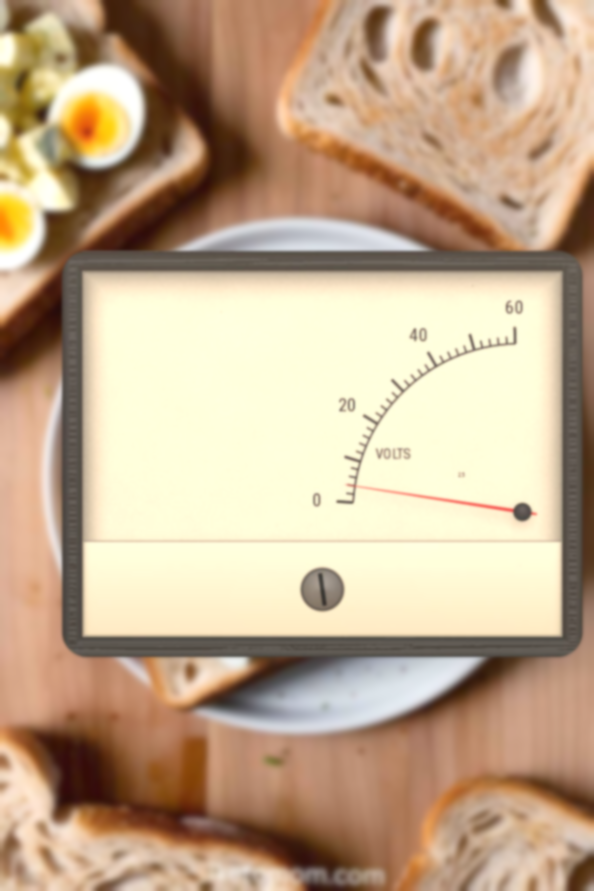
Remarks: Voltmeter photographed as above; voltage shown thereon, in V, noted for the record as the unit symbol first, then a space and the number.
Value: V 4
